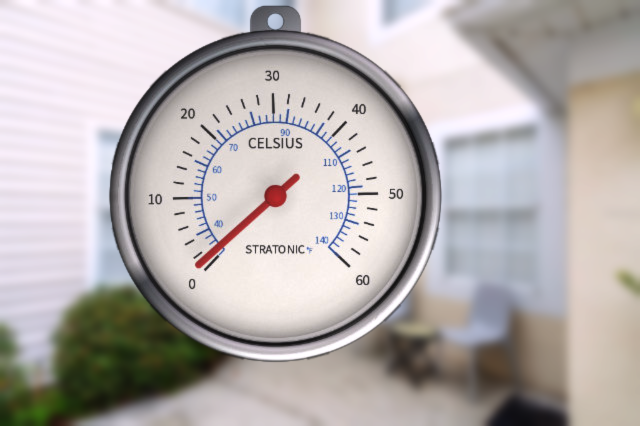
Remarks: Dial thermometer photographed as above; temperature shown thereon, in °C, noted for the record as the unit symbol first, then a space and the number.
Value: °C 1
